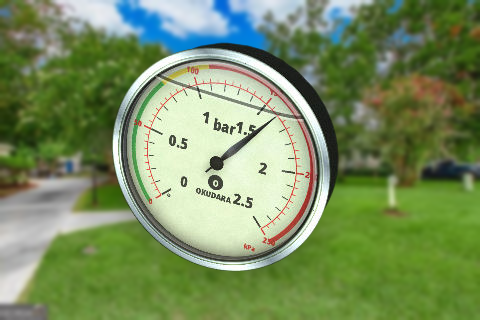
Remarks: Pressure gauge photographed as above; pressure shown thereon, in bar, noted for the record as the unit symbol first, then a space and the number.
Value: bar 1.6
